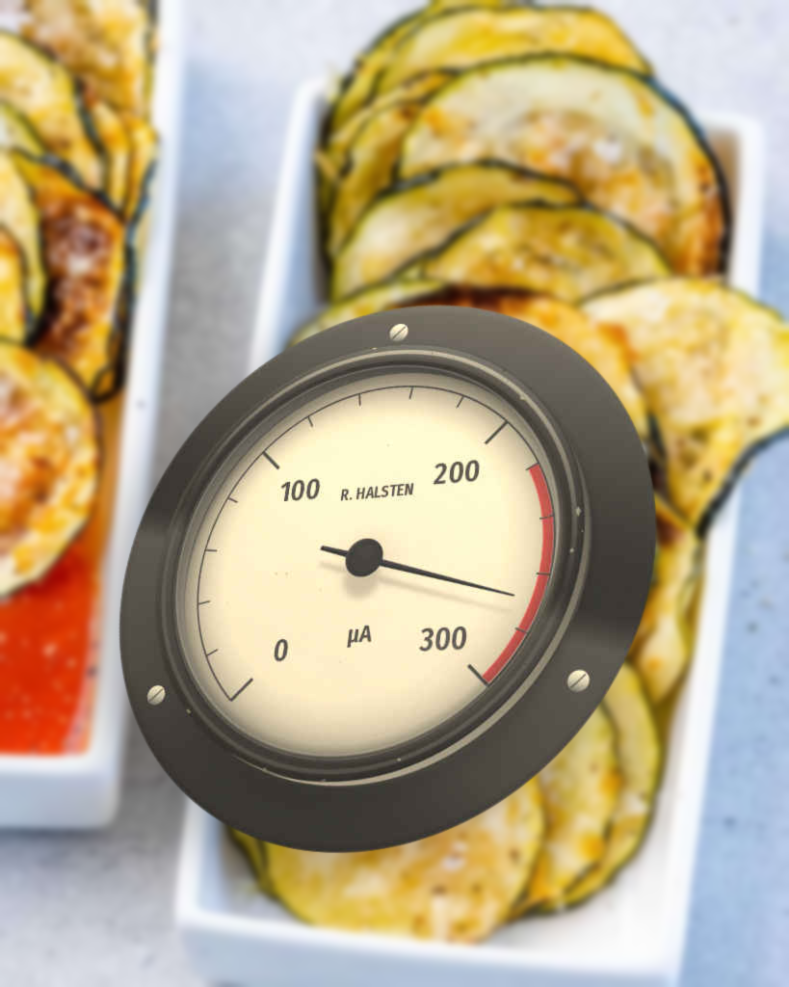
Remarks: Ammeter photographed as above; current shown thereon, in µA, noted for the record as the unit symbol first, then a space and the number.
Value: µA 270
